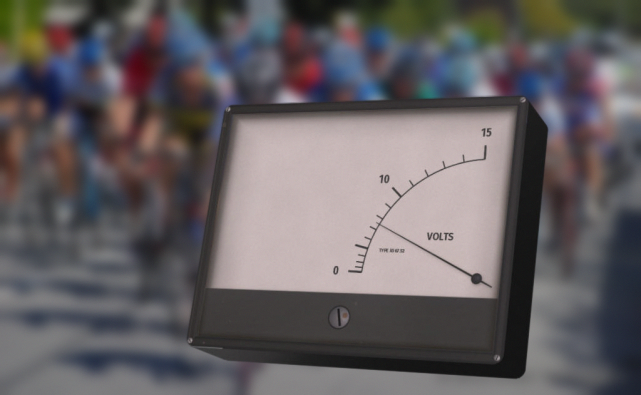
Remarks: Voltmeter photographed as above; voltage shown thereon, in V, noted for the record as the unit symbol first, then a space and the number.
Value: V 7.5
